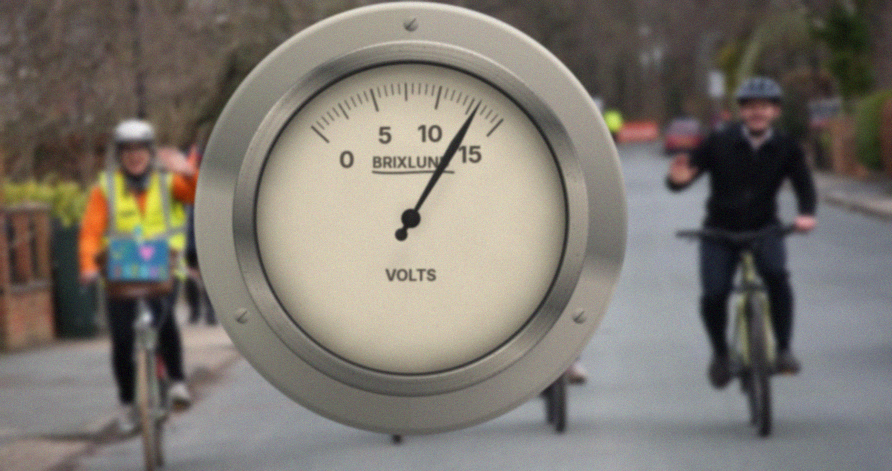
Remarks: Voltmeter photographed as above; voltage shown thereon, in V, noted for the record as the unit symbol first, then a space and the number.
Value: V 13
